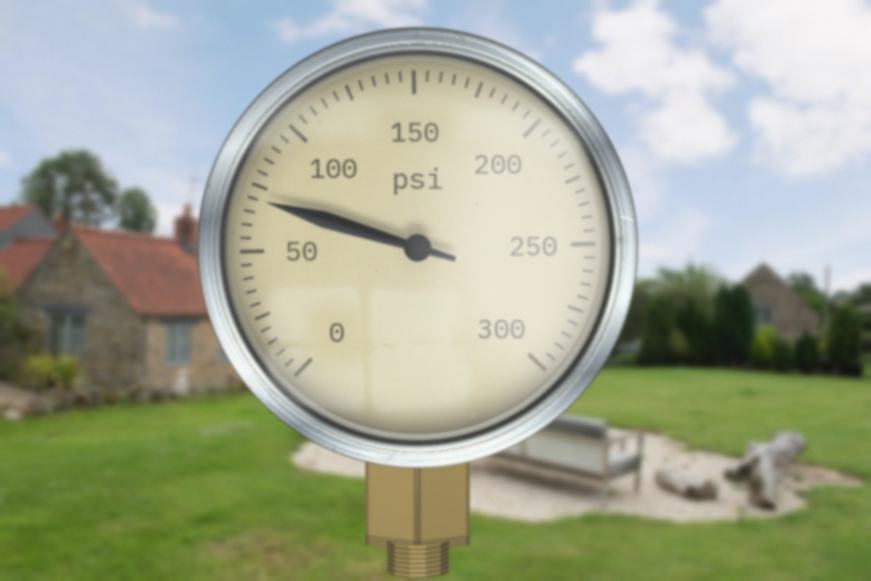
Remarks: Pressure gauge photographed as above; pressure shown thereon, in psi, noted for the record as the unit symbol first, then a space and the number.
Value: psi 70
